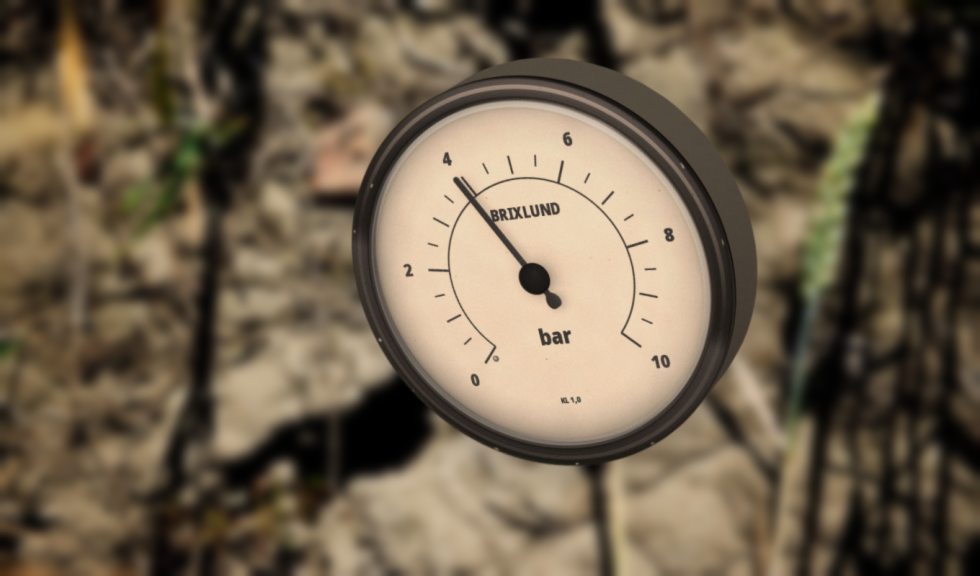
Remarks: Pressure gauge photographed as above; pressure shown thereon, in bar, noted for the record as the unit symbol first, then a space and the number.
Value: bar 4
